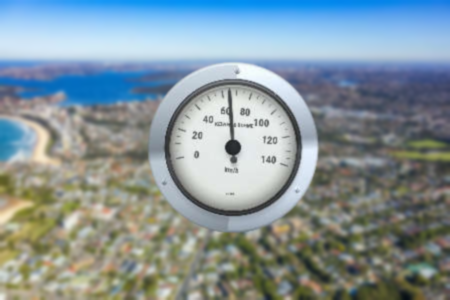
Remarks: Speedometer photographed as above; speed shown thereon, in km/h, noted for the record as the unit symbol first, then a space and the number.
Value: km/h 65
